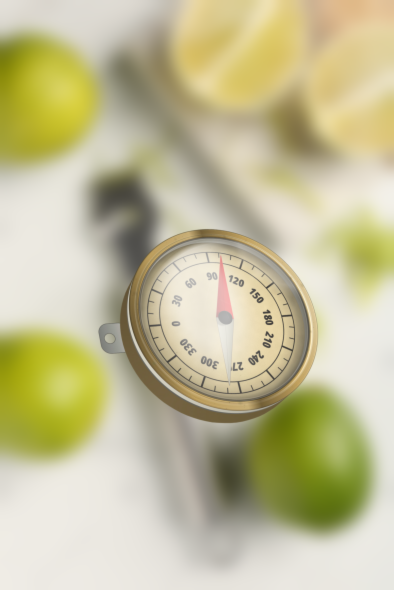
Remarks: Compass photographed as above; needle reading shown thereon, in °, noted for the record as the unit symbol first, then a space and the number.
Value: ° 100
